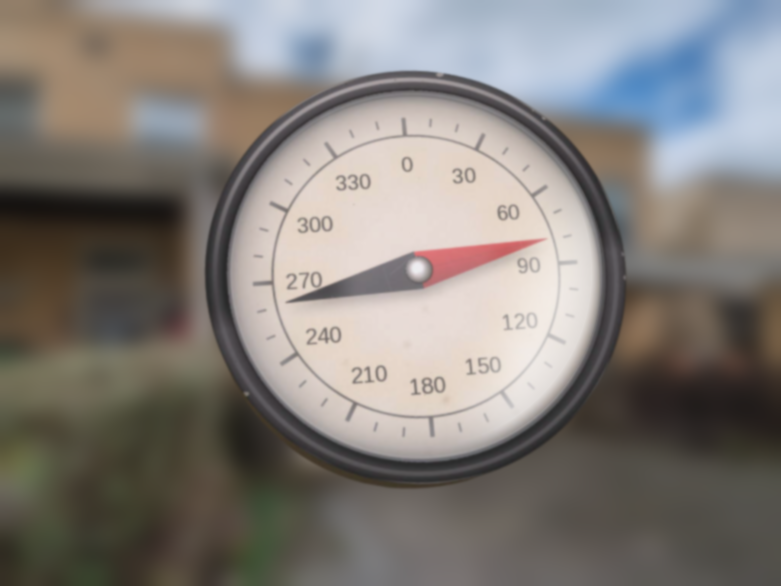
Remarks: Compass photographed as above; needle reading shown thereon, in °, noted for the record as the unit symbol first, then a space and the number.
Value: ° 80
